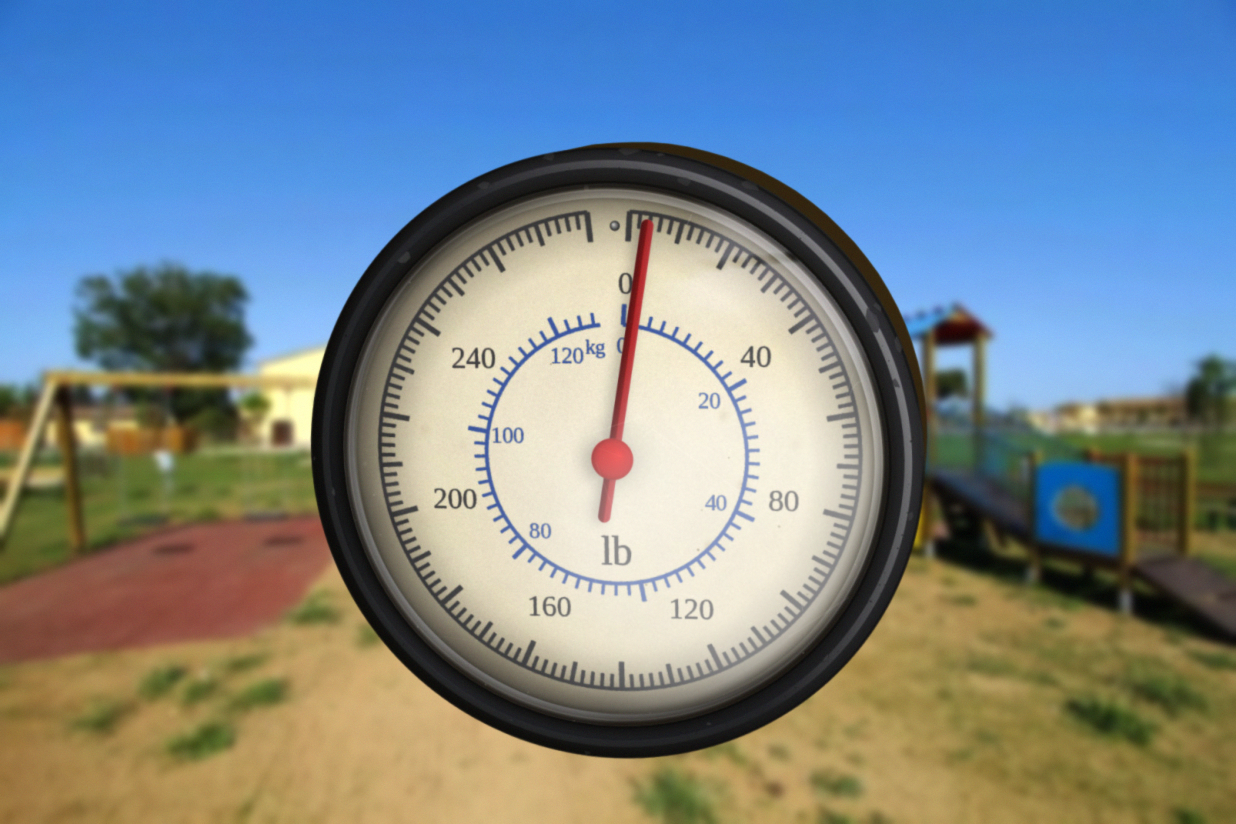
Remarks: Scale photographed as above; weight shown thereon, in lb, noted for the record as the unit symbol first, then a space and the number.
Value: lb 4
